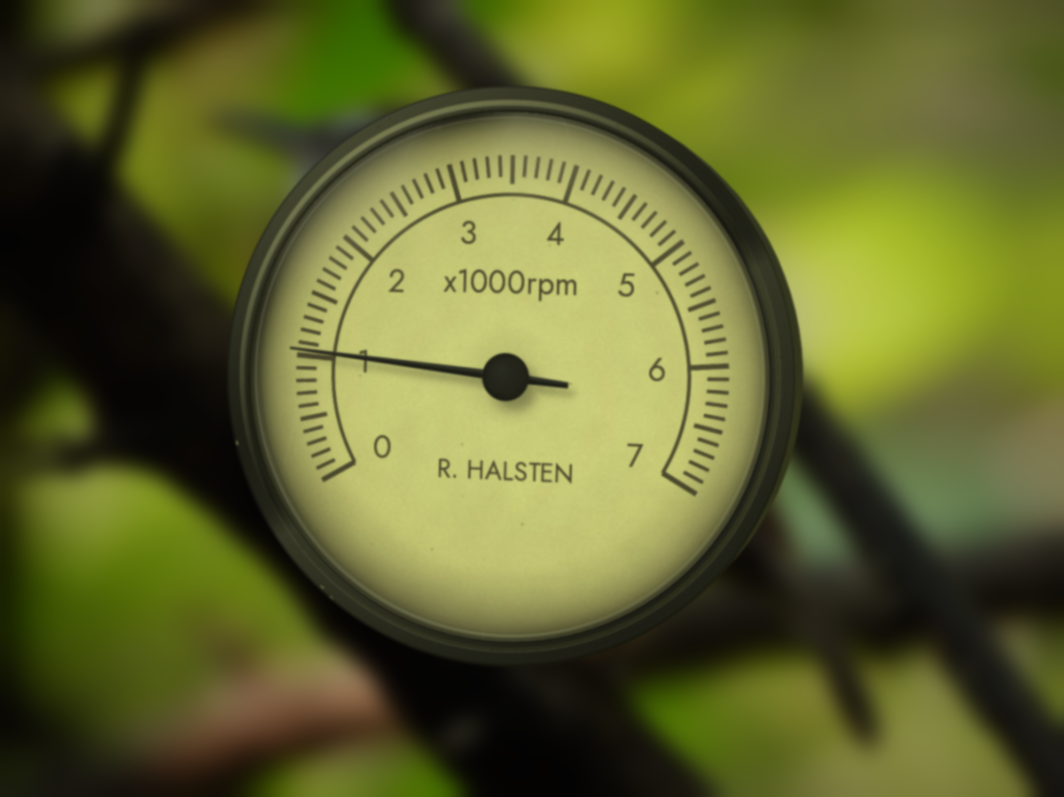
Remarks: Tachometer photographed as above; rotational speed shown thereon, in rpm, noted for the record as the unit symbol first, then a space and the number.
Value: rpm 1050
